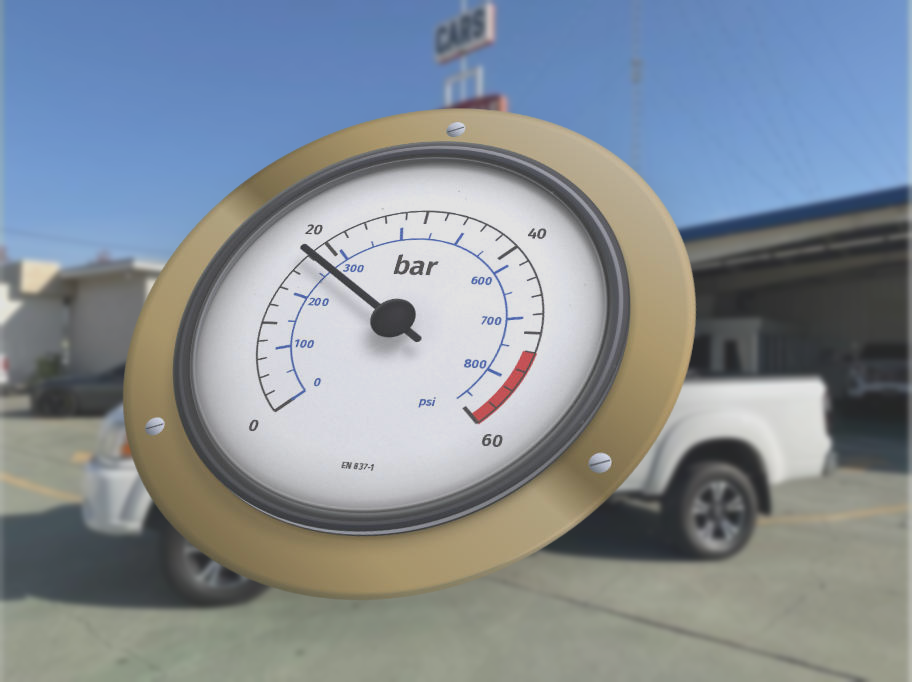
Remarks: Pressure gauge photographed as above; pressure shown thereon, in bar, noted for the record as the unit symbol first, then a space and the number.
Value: bar 18
